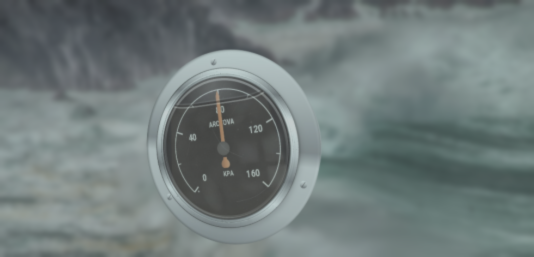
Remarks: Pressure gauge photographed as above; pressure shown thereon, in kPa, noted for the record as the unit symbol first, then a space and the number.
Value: kPa 80
